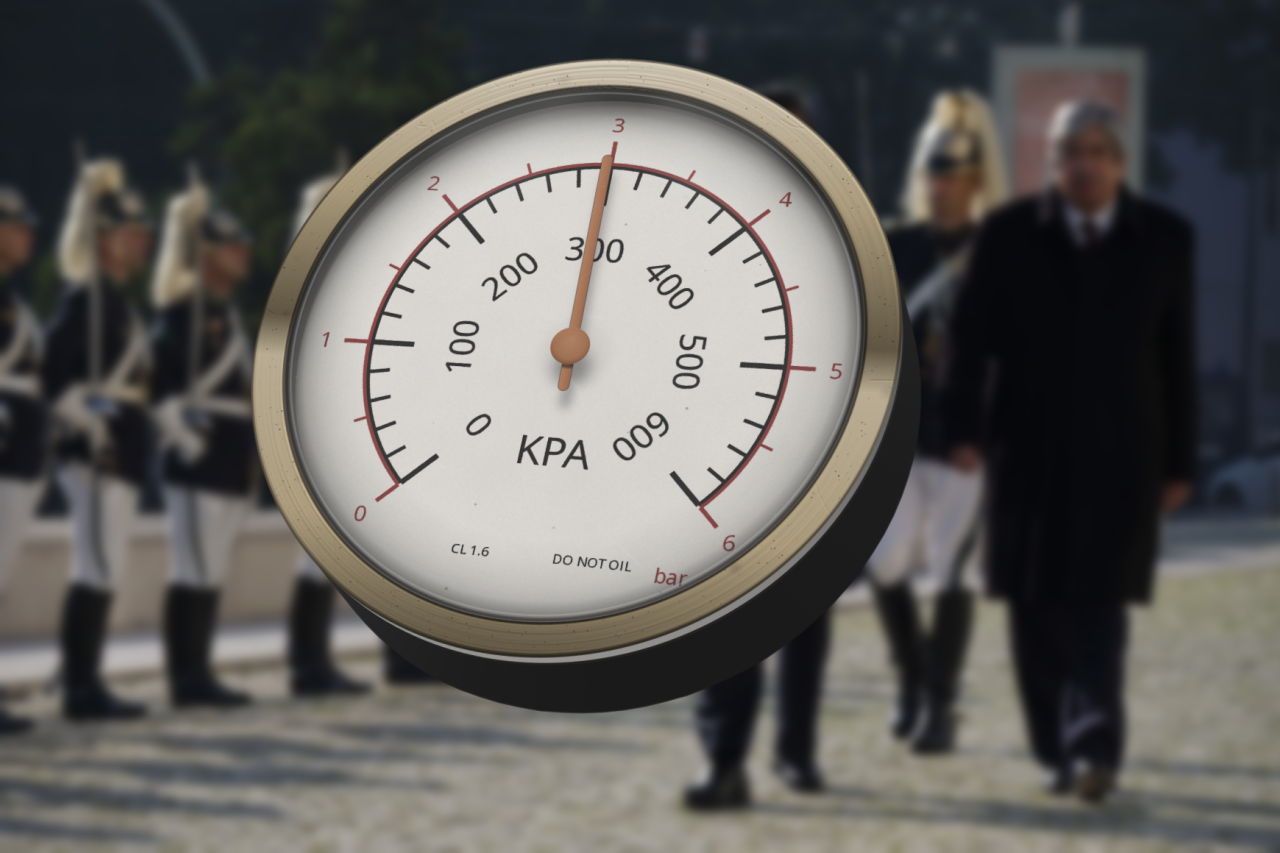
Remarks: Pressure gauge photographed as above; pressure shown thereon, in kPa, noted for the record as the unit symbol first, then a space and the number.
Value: kPa 300
